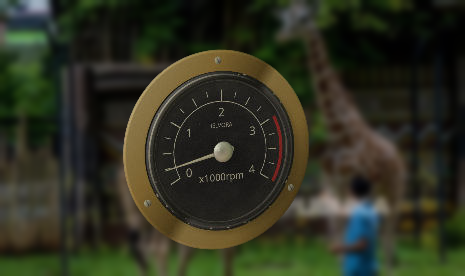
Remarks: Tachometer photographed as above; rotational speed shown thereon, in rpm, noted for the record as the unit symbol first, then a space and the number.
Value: rpm 250
